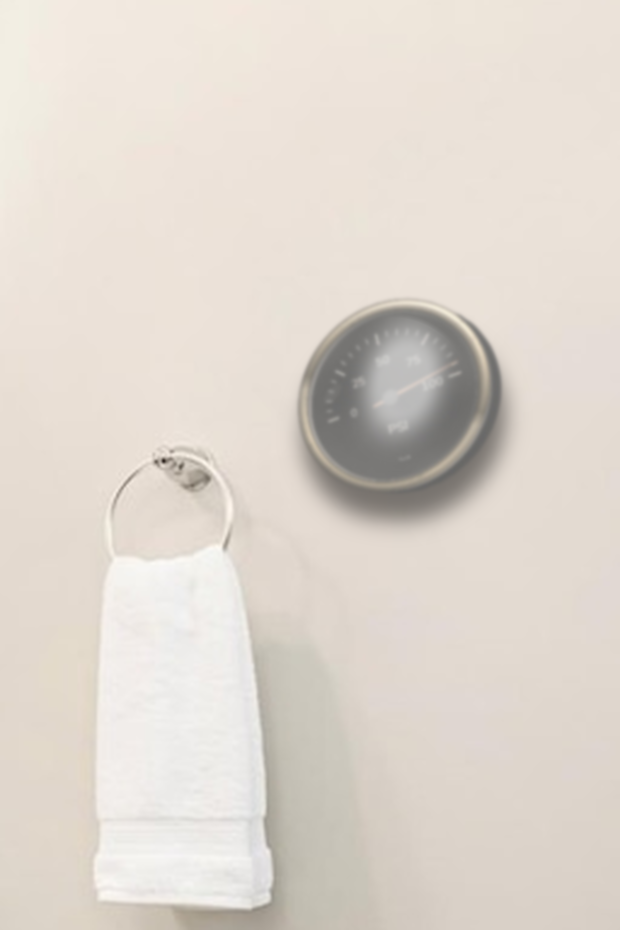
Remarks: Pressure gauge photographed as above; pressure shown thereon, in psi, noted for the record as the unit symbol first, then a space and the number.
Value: psi 95
